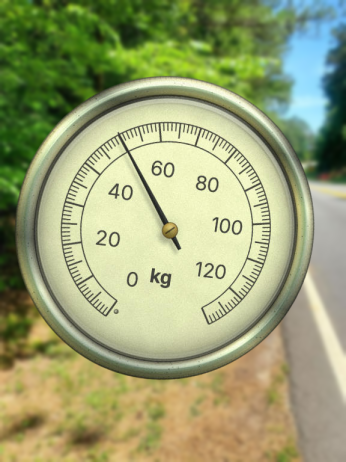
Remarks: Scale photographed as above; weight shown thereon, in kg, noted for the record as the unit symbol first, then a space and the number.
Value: kg 50
